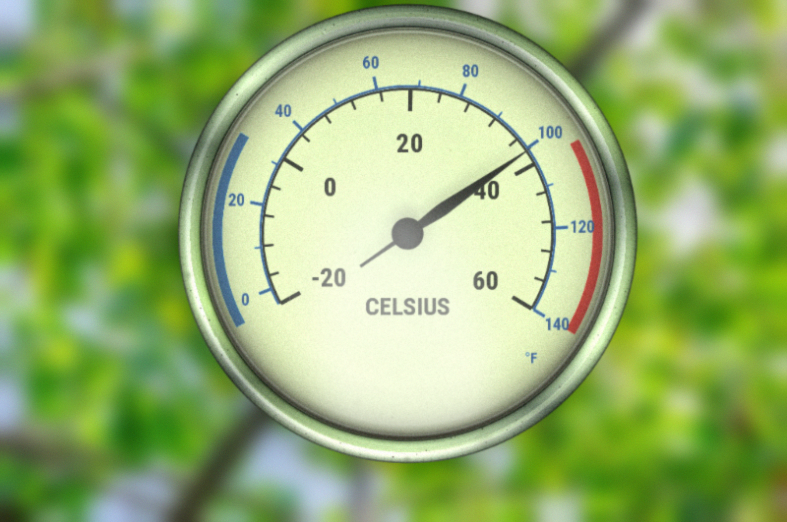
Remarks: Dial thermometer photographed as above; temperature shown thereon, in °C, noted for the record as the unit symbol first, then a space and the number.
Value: °C 38
